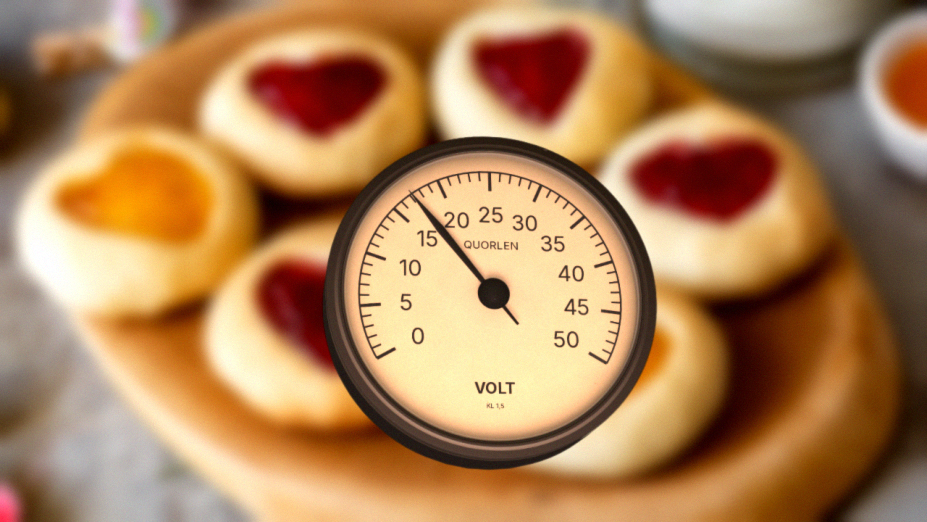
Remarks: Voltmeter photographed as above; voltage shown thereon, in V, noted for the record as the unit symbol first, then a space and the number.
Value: V 17
